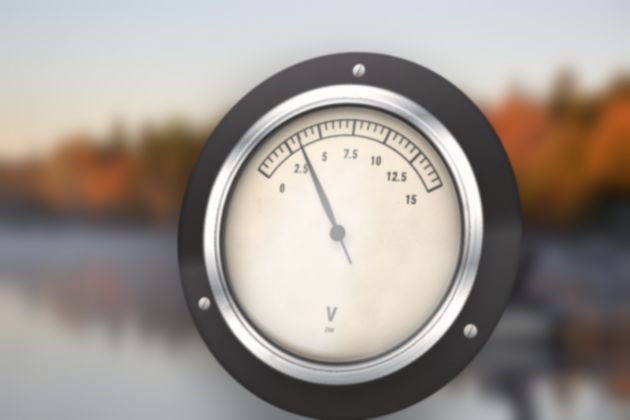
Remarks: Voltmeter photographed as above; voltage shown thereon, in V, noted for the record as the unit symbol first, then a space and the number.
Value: V 3.5
